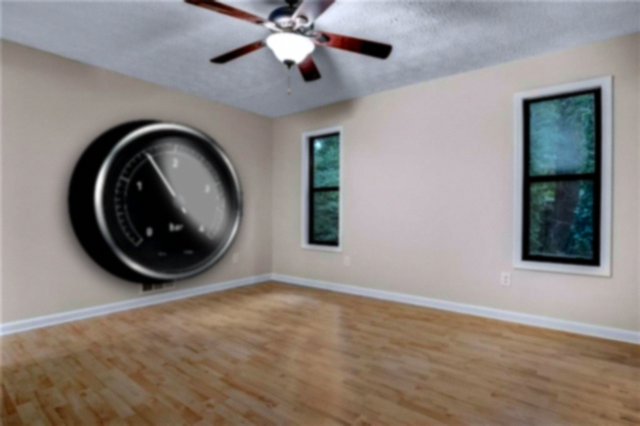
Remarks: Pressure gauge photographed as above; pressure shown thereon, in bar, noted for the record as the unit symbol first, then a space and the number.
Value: bar 1.5
